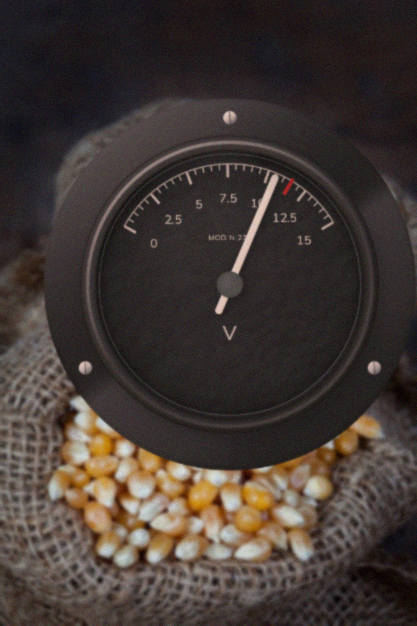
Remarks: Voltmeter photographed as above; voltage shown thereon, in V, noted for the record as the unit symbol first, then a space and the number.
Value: V 10.5
